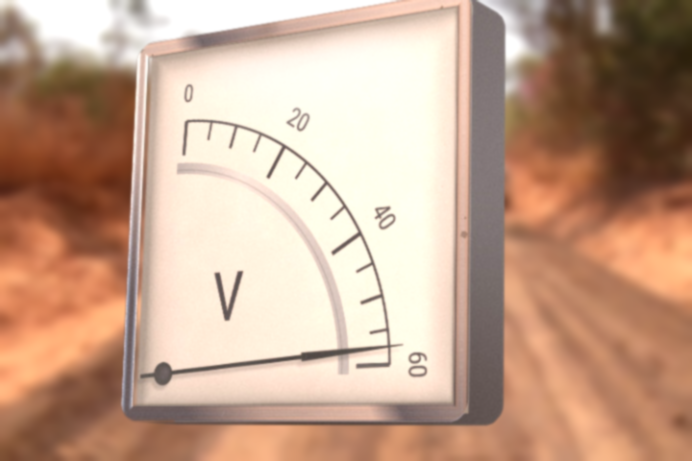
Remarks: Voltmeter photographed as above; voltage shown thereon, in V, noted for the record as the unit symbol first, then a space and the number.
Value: V 57.5
